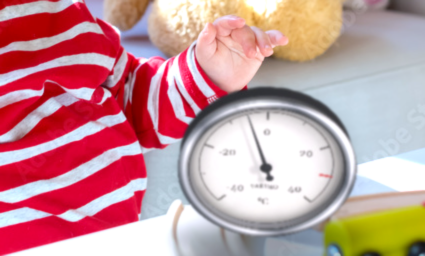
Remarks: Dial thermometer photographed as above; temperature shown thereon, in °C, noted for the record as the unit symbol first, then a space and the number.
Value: °C -5
